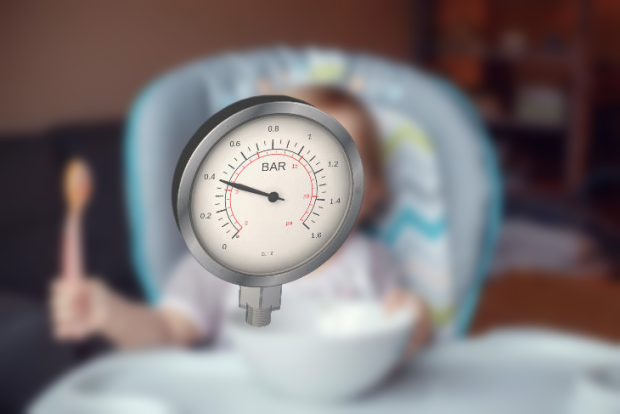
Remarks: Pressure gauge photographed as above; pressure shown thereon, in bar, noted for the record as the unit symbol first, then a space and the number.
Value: bar 0.4
